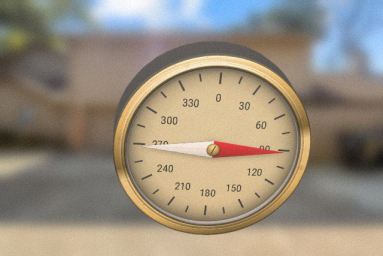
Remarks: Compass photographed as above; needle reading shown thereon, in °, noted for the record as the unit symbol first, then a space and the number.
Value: ° 90
